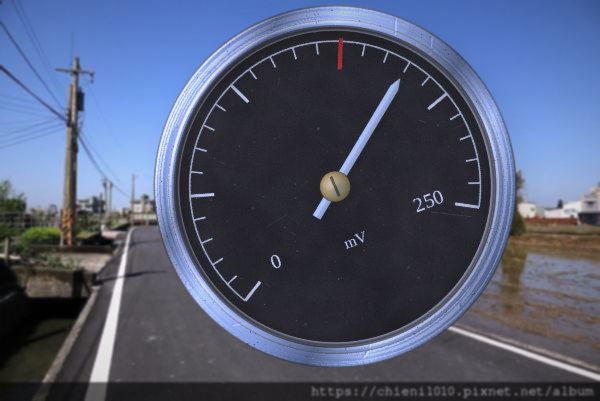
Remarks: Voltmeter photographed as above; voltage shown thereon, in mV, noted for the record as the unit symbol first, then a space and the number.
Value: mV 180
